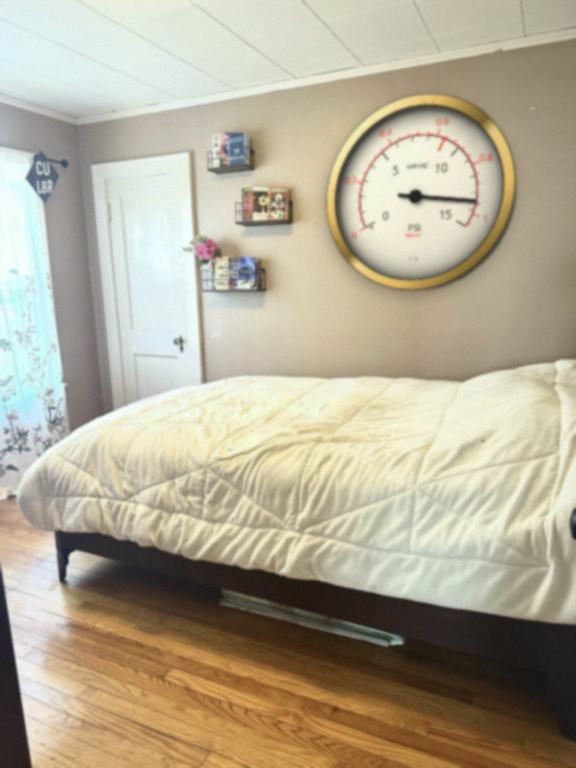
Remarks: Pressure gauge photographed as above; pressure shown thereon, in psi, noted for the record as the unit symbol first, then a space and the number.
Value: psi 13.5
